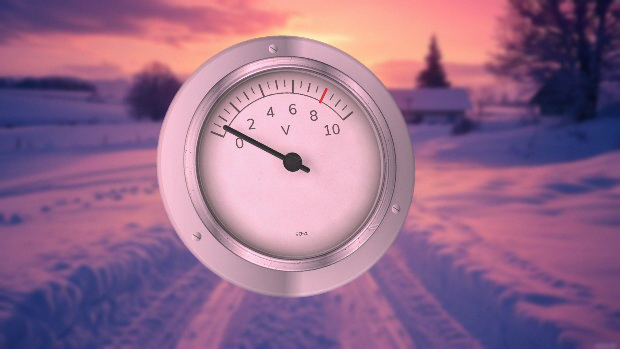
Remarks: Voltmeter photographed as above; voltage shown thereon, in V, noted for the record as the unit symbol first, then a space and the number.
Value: V 0.5
